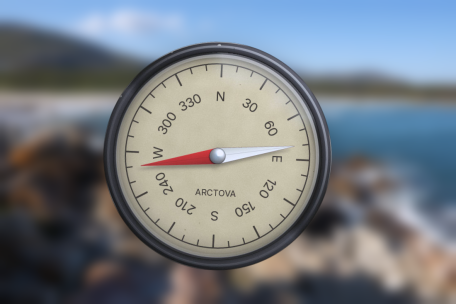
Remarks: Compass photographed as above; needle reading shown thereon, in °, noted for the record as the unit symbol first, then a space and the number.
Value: ° 260
